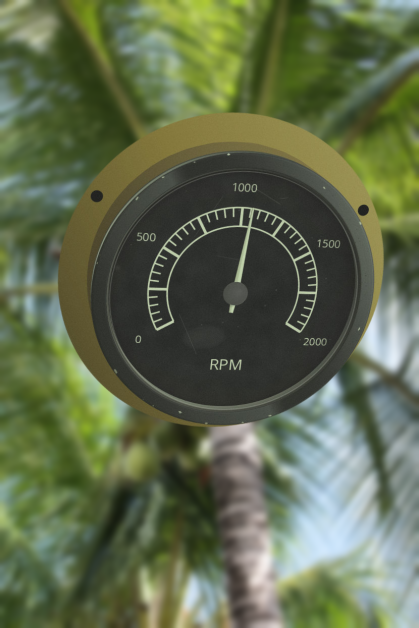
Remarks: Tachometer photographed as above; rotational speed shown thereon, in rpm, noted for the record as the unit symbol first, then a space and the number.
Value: rpm 1050
